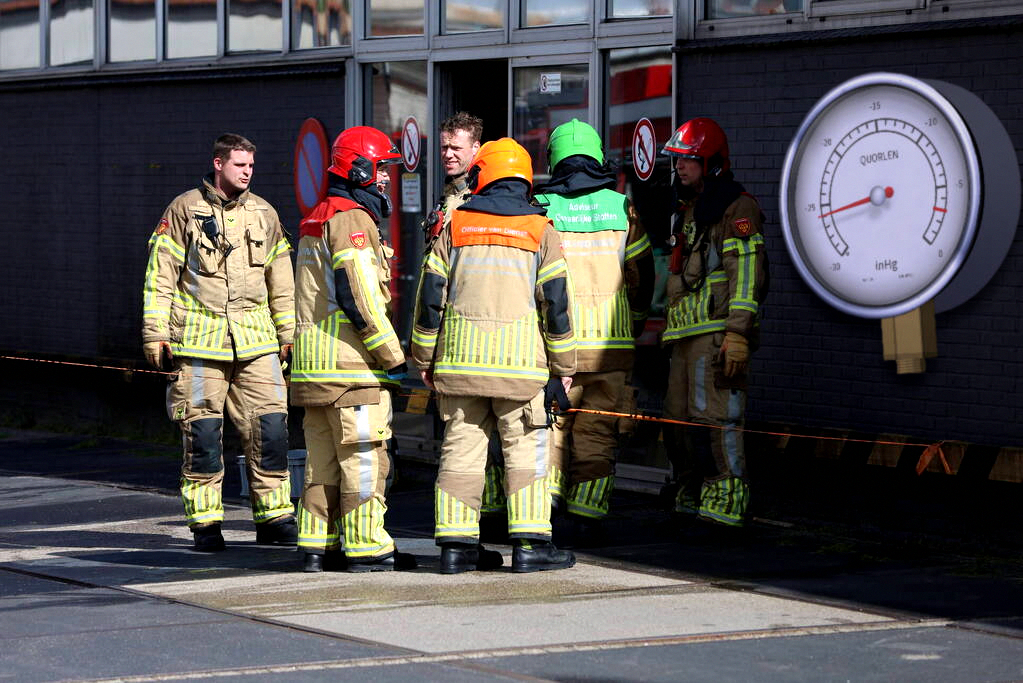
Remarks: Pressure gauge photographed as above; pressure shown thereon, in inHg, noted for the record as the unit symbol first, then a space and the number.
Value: inHg -26
